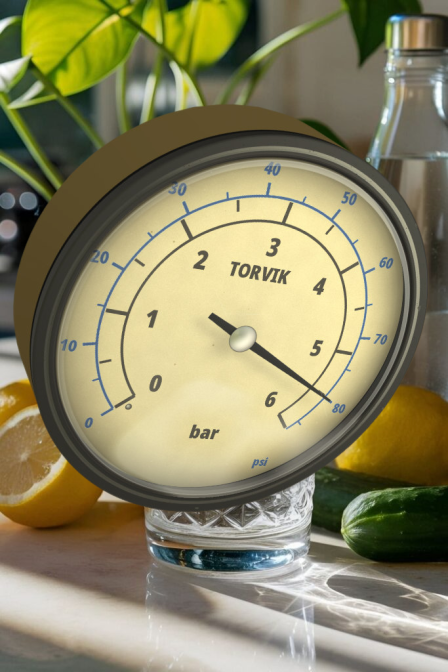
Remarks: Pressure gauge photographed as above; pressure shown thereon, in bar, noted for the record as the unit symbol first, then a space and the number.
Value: bar 5.5
